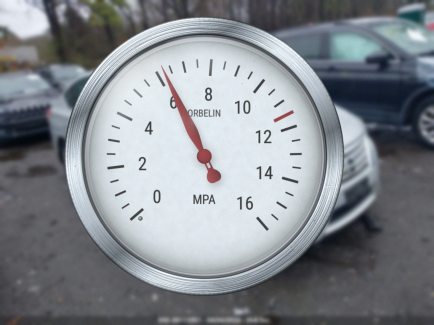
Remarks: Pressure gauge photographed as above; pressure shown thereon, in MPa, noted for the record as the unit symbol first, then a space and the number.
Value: MPa 6.25
